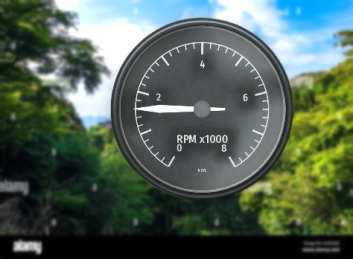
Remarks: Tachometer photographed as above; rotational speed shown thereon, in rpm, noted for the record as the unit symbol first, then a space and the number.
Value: rpm 1600
